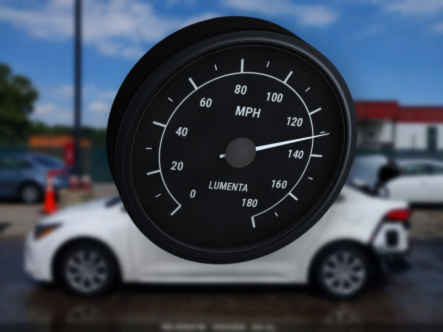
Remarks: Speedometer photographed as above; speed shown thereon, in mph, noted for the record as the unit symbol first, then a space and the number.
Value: mph 130
